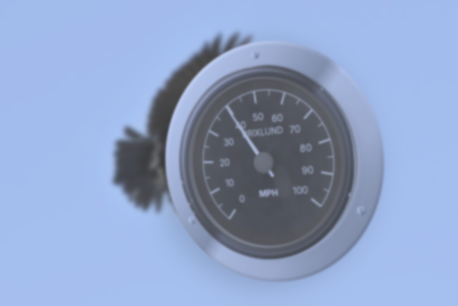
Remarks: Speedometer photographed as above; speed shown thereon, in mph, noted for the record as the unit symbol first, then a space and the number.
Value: mph 40
